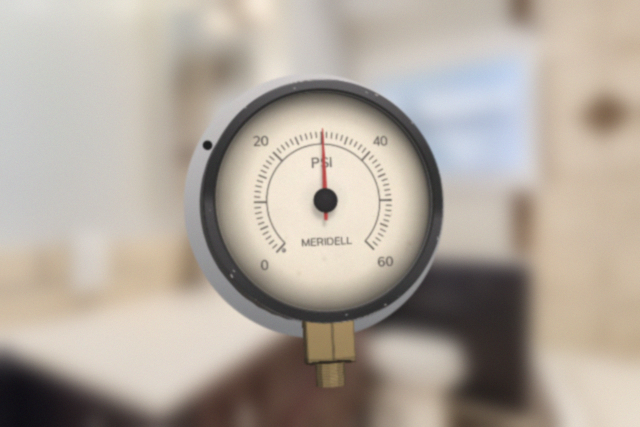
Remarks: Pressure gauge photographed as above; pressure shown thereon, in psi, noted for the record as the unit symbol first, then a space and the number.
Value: psi 30
